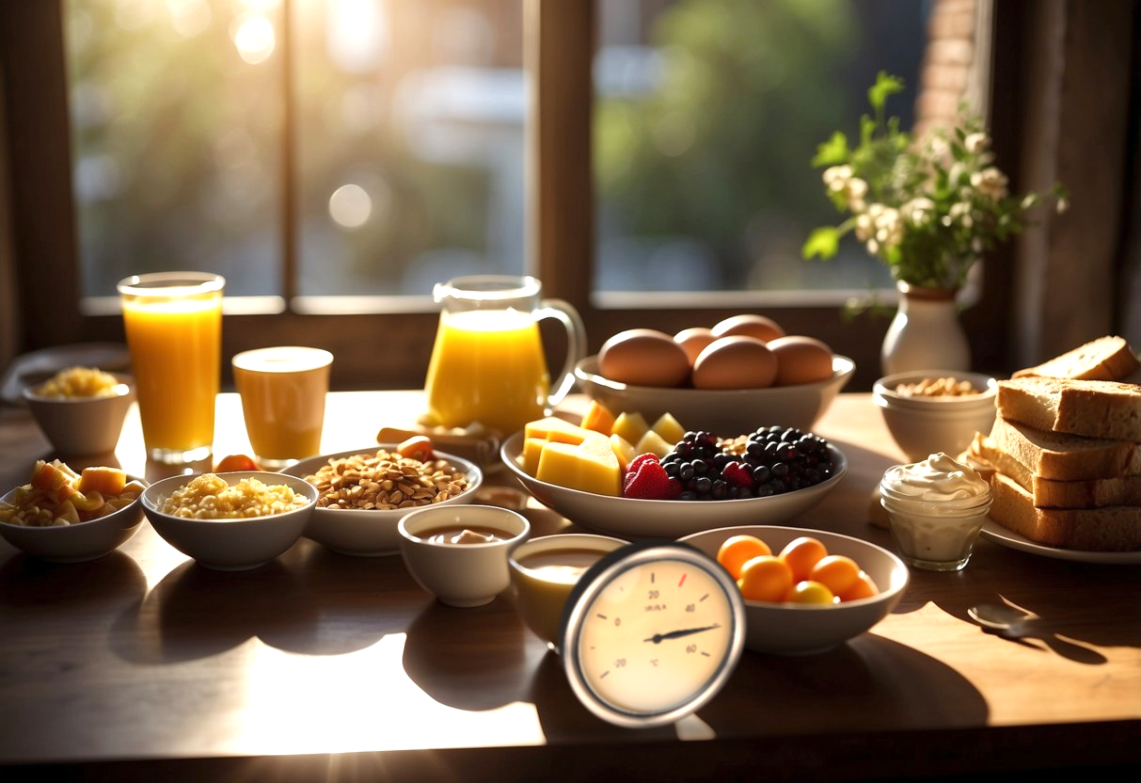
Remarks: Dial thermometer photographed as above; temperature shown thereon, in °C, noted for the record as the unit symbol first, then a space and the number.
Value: °C 50
